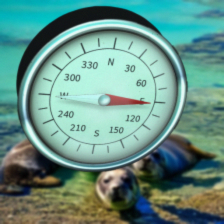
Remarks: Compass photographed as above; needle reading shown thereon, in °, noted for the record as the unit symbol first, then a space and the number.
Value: ° 90
